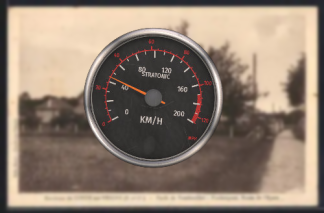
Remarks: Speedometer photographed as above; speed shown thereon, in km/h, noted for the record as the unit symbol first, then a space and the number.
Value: km/h 45
